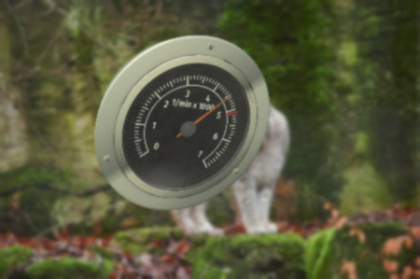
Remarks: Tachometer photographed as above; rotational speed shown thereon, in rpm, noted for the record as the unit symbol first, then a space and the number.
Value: rpm 4500
